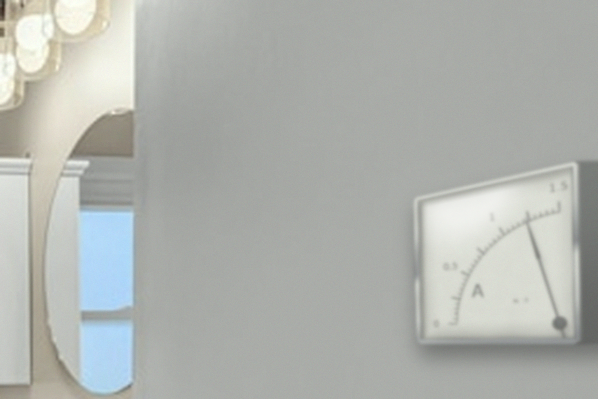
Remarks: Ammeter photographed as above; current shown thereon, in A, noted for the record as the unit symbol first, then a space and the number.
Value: A 1.25
